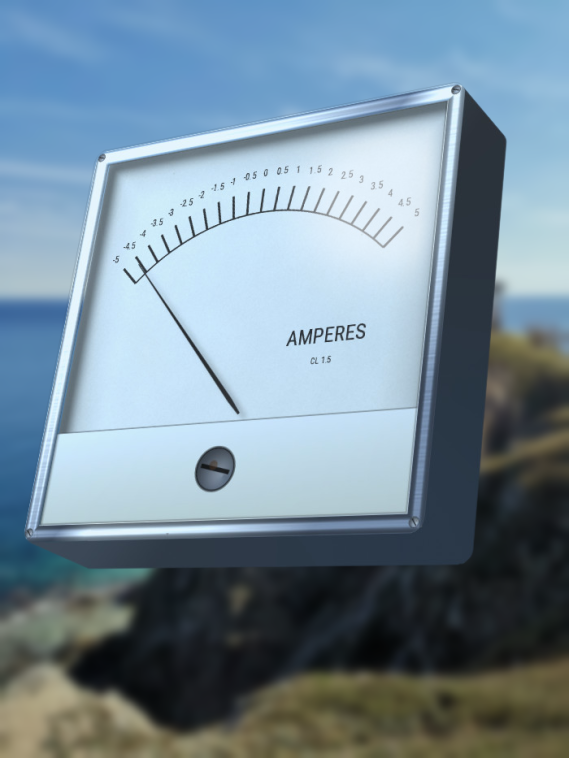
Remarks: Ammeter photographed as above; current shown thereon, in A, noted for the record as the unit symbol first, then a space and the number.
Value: A -4.5
